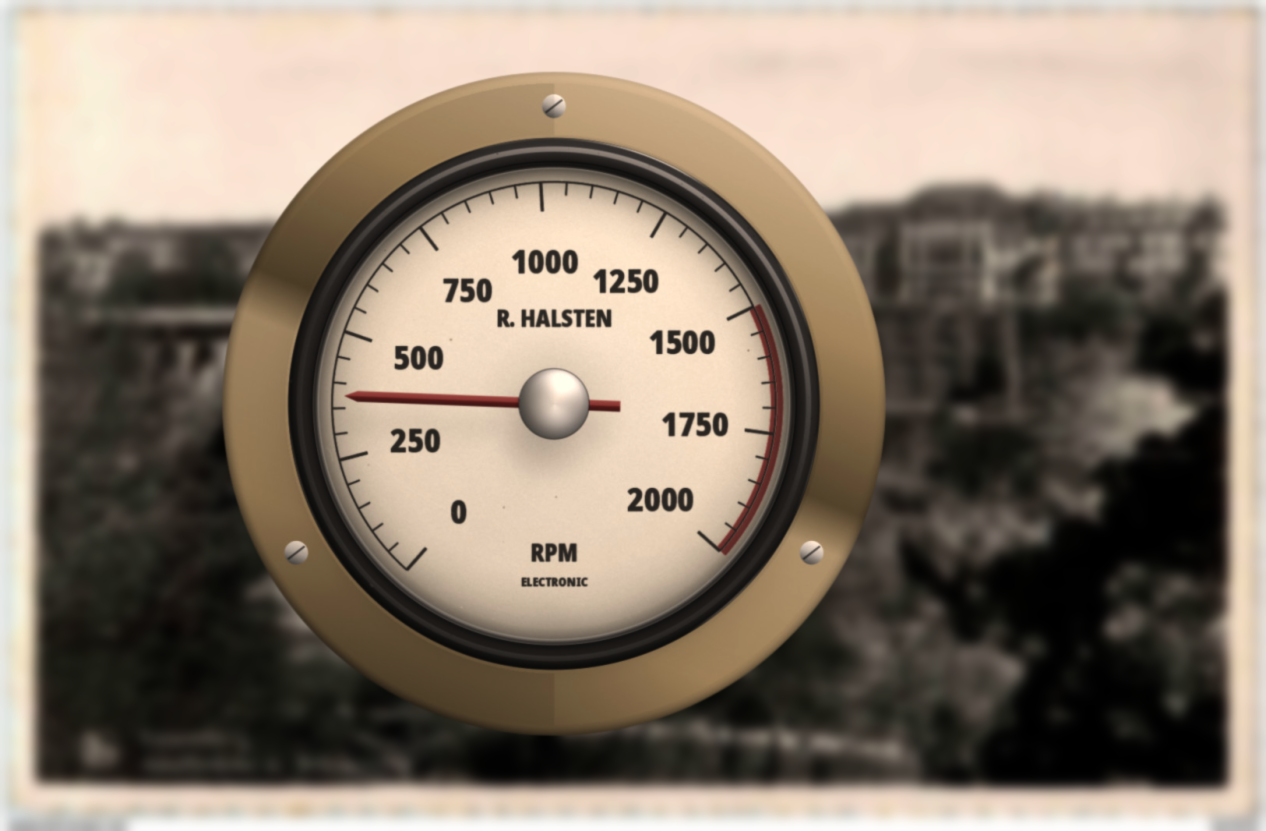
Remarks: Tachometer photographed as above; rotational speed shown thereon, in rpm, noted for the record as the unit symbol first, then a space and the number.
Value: rpm 375
